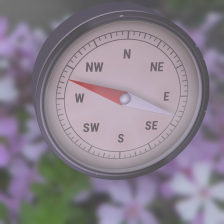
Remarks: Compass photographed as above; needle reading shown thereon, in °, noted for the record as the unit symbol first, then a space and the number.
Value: ° 290
